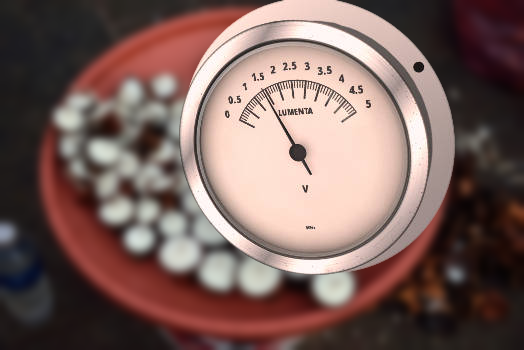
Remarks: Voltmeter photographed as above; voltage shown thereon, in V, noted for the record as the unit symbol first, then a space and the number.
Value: V 1.5
